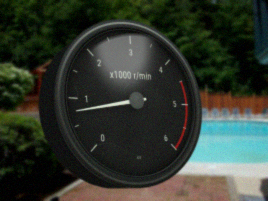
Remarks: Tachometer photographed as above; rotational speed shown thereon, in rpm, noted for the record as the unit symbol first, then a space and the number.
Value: rpm 750
